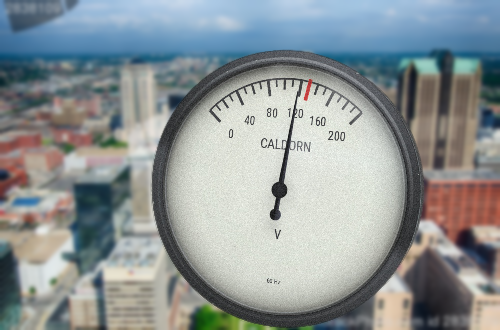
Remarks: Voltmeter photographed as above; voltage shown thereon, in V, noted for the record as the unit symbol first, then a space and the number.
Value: V 120
